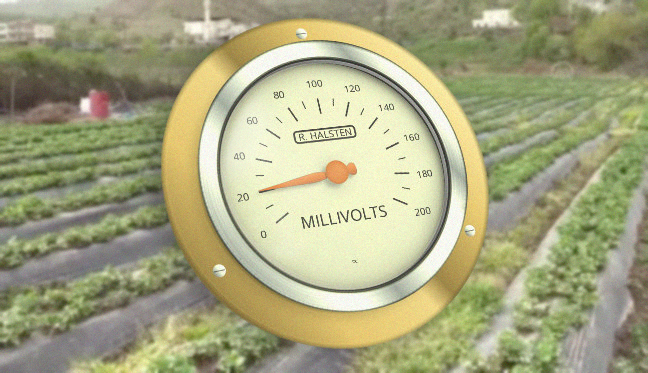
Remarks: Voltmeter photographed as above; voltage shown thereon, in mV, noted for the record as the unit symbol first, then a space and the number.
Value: mV 20
